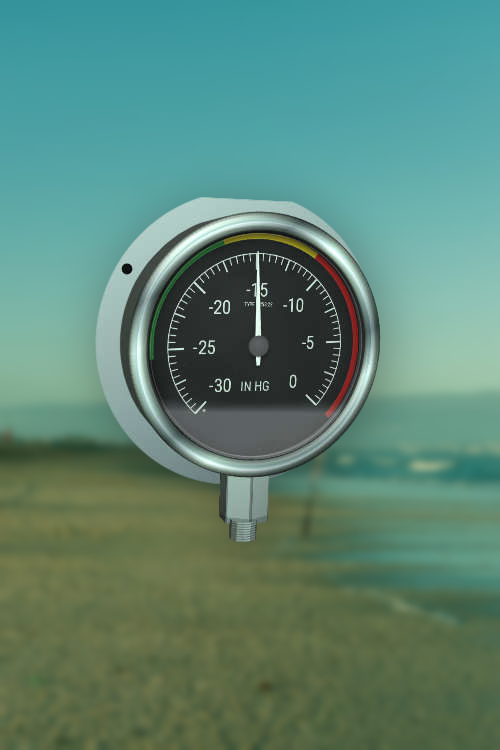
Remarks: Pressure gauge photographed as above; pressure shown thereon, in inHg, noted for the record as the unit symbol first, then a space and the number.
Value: inHg -15
